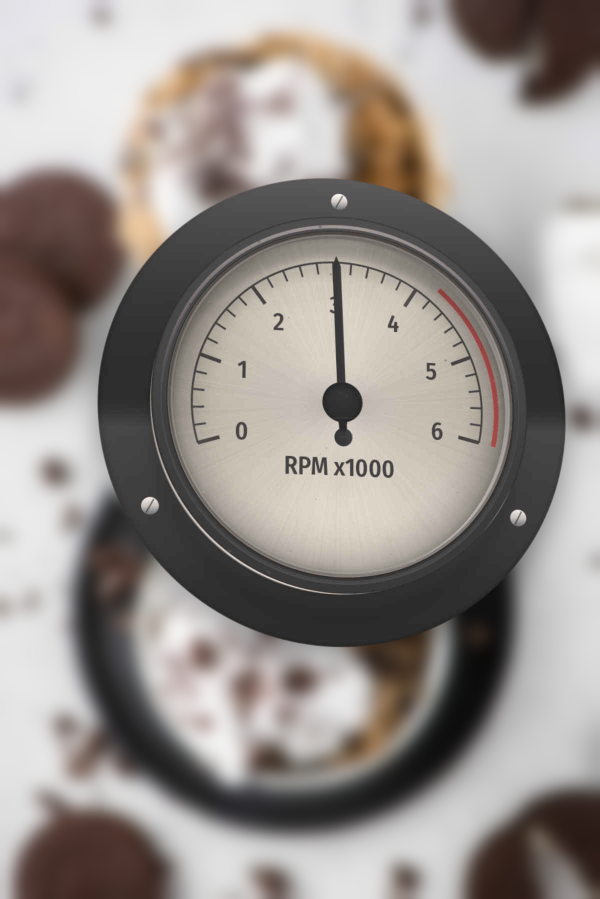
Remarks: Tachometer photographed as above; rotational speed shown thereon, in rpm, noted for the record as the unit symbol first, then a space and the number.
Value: rpm 3000
